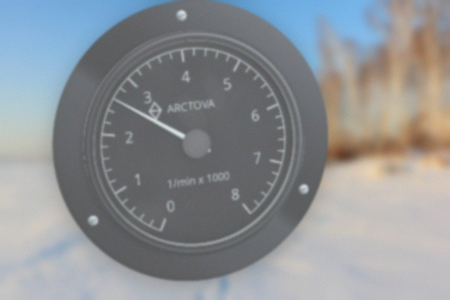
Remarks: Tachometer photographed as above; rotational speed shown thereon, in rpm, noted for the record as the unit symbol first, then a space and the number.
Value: rpm 2600
